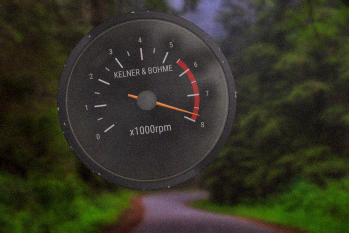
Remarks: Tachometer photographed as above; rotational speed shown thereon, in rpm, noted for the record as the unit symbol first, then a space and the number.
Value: rpm 7750
